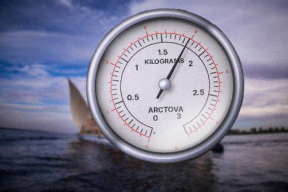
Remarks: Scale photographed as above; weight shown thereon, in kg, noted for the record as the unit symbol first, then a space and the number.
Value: kg 1.8
